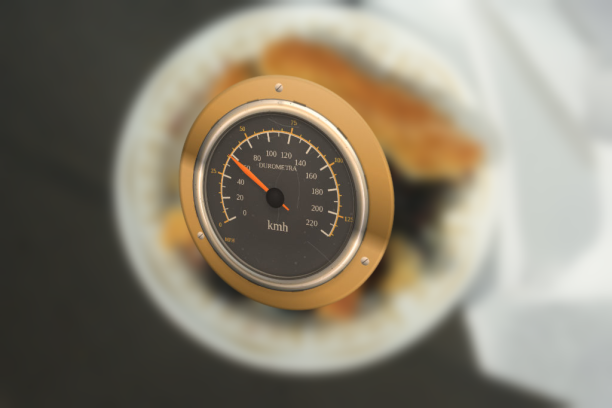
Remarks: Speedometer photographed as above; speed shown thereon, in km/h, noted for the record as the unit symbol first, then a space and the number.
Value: km/h 60
